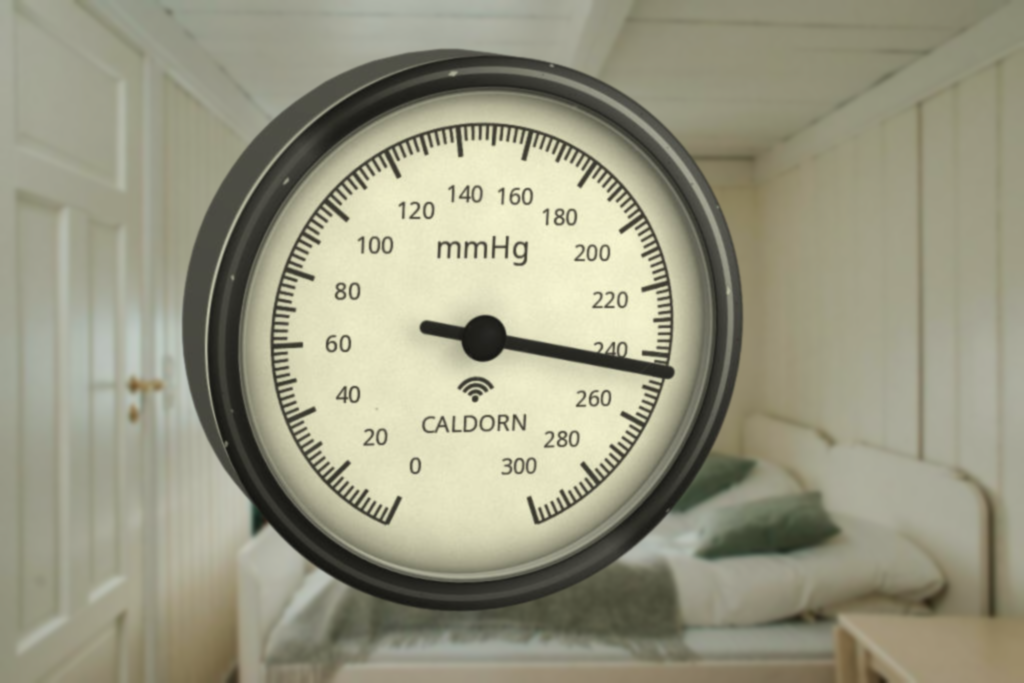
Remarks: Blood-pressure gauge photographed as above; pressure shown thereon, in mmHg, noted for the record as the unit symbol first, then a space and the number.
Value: mmHg 244
